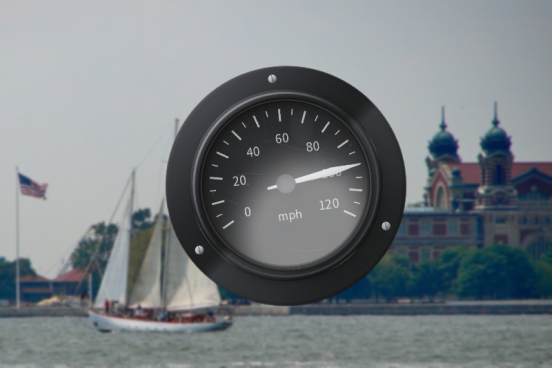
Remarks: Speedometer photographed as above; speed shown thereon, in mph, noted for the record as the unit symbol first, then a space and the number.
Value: mph 100
